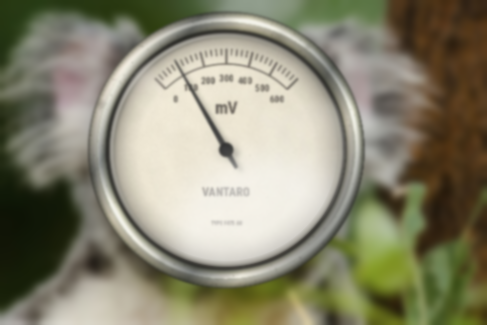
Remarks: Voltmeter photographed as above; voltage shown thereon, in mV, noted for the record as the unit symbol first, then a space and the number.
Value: mV 100
